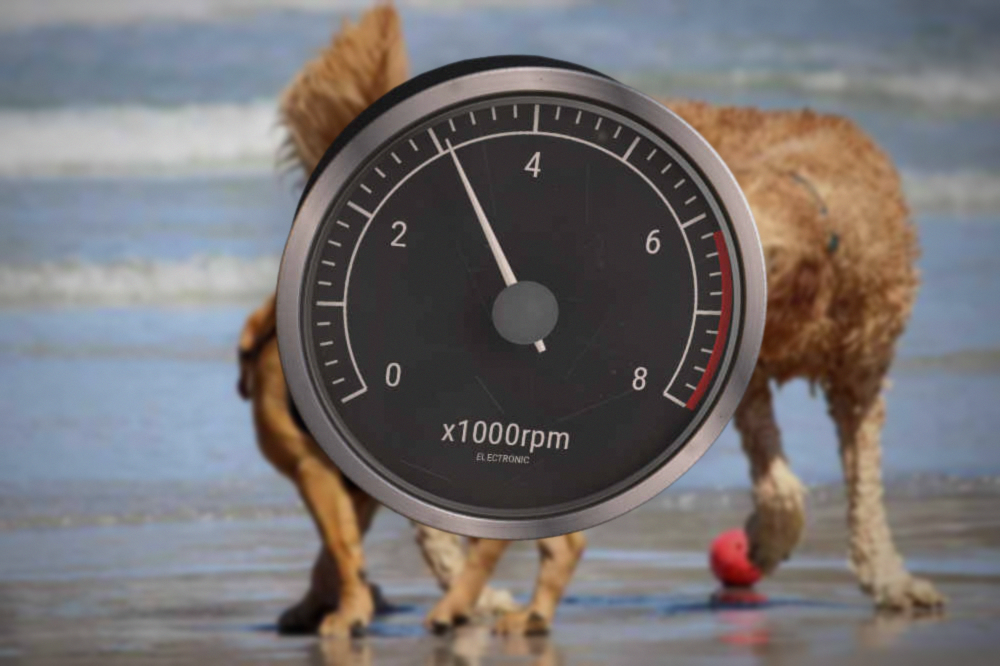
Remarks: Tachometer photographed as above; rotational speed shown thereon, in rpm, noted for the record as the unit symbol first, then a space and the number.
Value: rpm 3100
